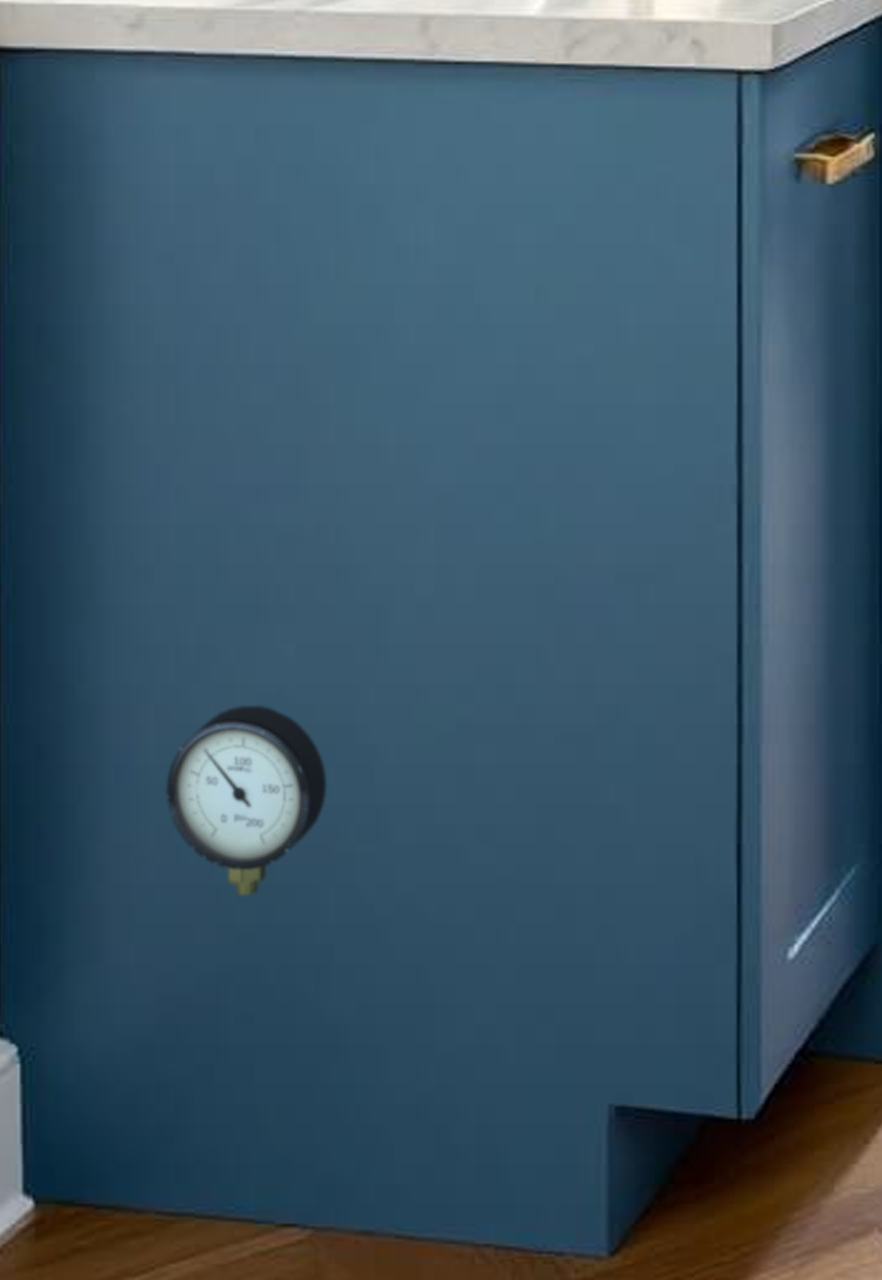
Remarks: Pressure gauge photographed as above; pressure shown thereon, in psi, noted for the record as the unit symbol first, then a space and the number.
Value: psi 70
